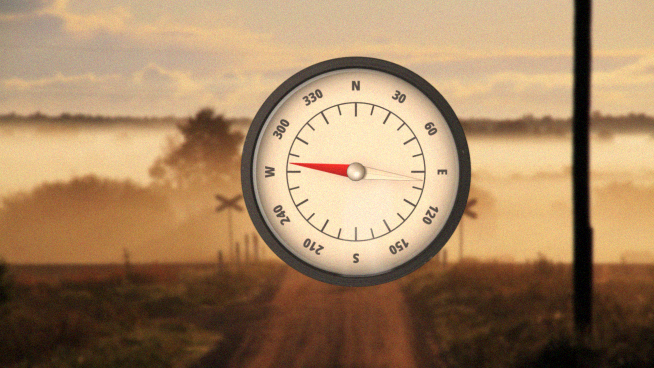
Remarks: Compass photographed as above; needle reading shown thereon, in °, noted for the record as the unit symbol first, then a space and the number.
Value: ° 277.5
